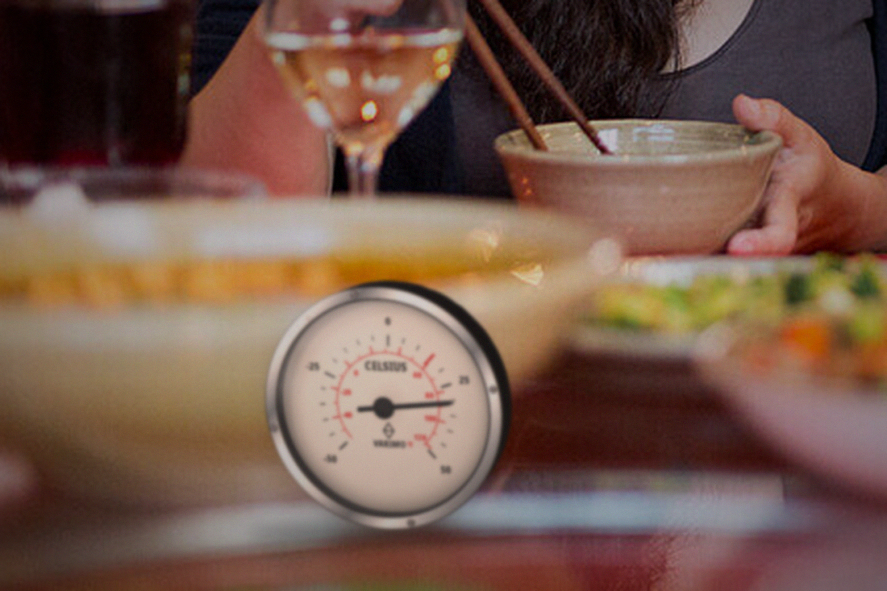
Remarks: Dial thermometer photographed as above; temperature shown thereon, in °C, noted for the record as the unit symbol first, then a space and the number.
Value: °C 30
